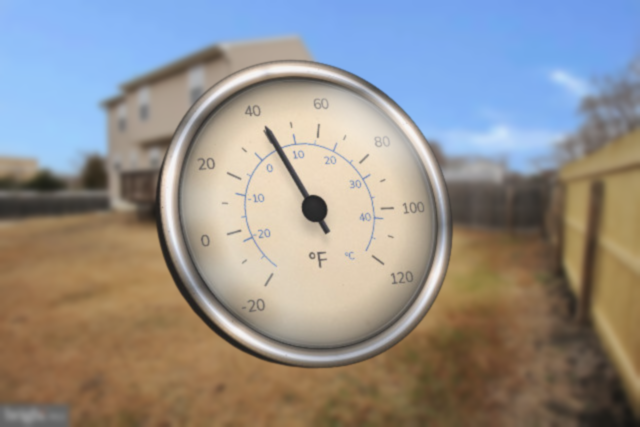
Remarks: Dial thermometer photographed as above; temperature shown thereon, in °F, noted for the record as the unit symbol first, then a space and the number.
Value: °F 40
